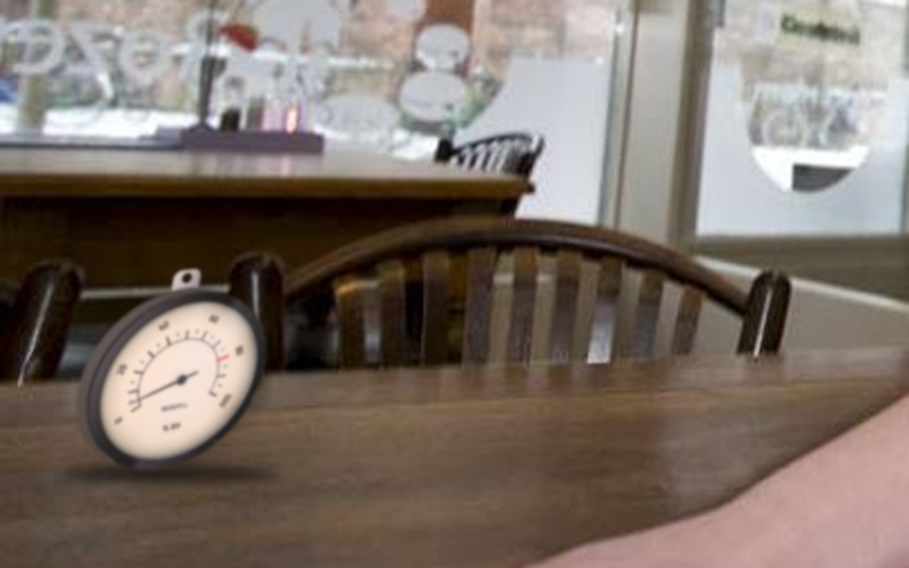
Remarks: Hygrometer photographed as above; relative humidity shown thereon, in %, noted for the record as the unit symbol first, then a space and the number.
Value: % 5
